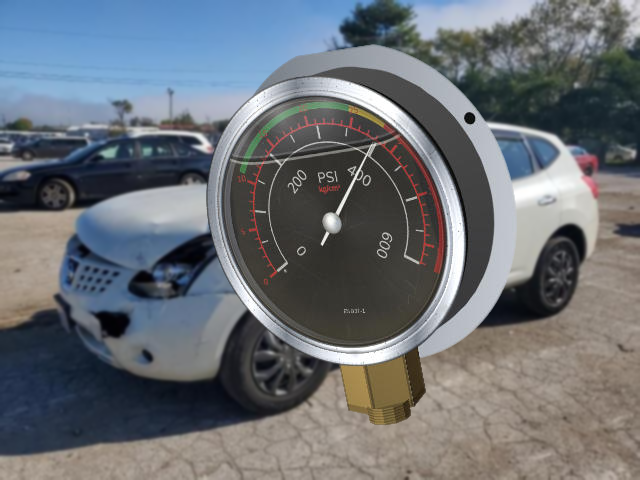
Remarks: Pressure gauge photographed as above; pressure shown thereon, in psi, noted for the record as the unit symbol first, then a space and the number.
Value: psi 400
